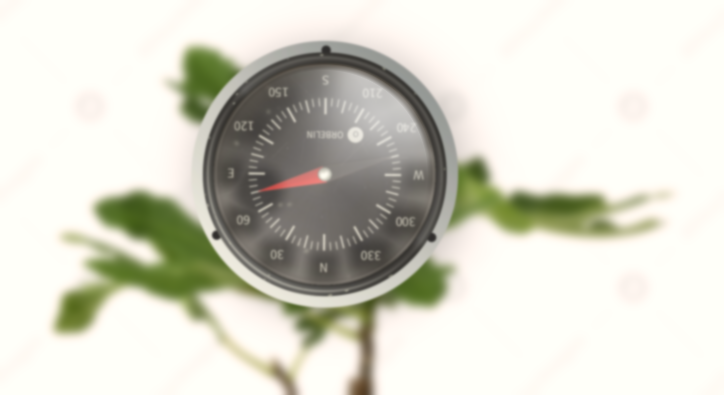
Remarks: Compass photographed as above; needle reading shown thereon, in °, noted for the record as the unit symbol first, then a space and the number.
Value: ° 75
